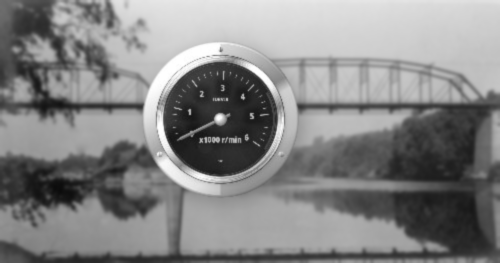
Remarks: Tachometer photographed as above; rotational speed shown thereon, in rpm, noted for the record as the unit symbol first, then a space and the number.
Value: rpm 0
